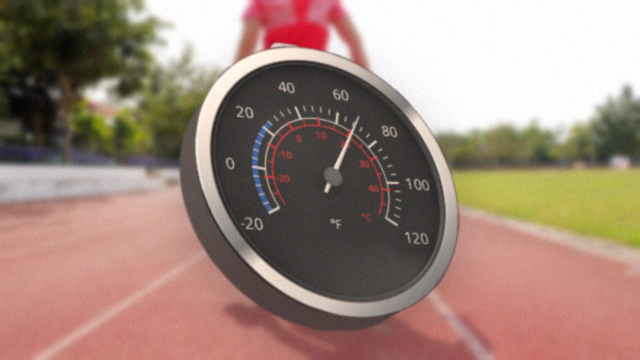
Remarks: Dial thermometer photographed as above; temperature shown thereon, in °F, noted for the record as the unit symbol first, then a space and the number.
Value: °F 68
